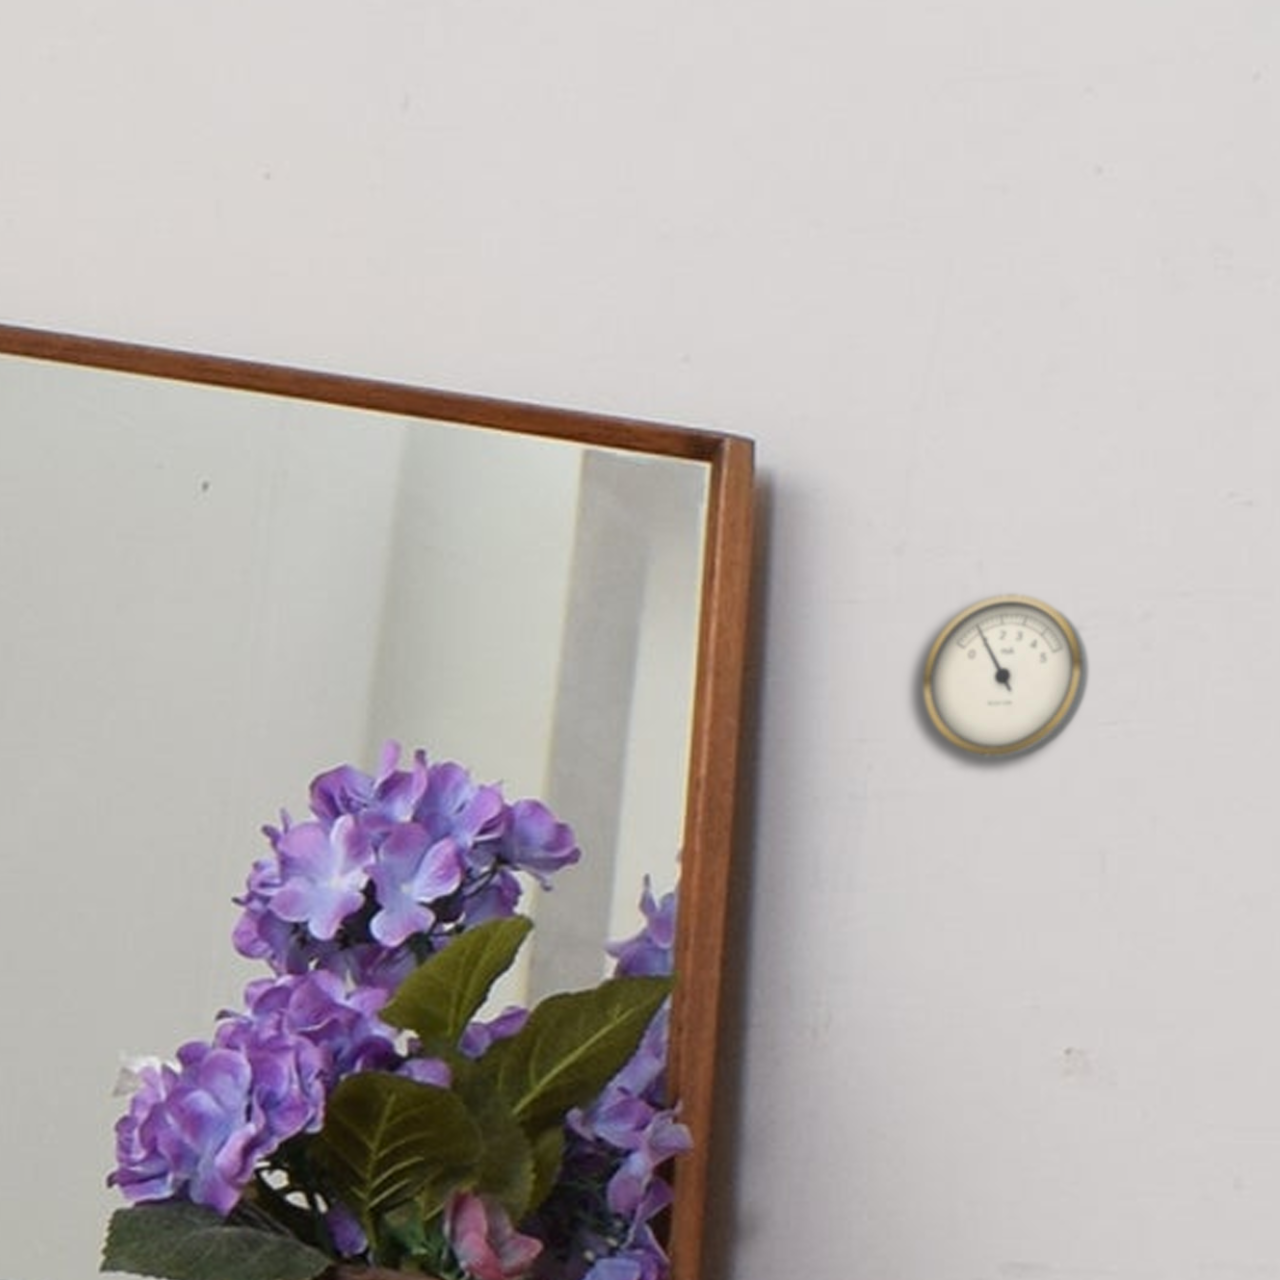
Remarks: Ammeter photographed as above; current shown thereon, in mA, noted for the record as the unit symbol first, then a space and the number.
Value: mA 1
